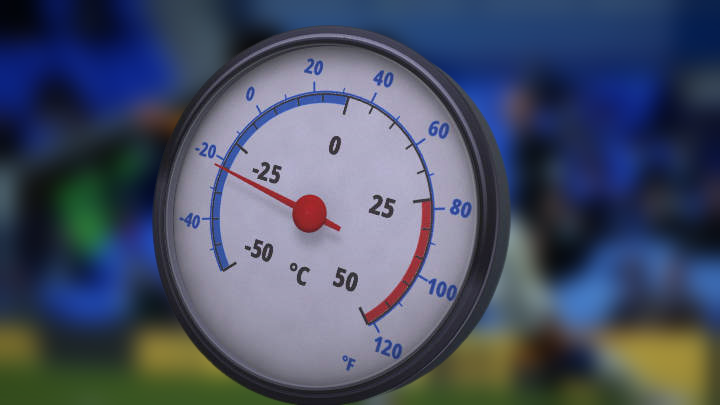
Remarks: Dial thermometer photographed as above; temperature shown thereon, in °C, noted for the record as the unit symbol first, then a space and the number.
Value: °C -30
